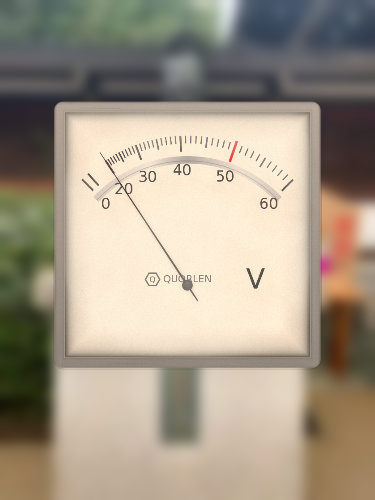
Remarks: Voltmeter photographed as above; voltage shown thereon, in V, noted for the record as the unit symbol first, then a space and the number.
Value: V 20
